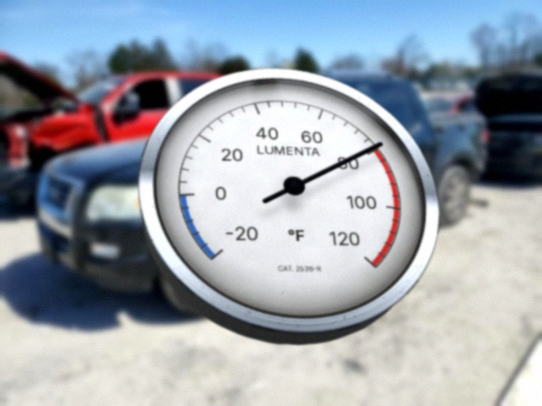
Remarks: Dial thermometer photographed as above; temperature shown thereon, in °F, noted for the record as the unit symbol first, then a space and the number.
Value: °F 80
